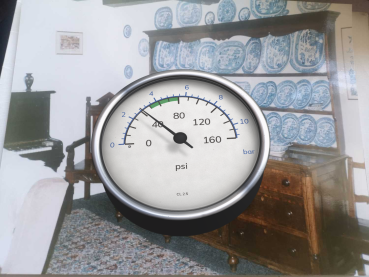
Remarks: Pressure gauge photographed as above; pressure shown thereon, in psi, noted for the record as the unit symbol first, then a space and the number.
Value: psi 40
